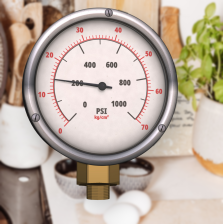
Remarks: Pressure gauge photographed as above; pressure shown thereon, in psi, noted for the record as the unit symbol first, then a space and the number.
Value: psi 200
